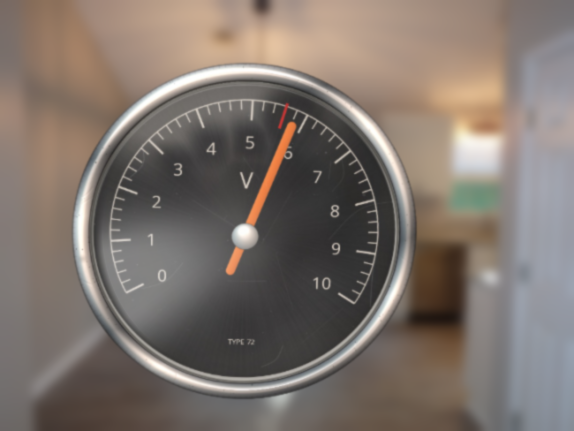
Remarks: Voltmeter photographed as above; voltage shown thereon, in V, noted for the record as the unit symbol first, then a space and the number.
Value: V 5.8
